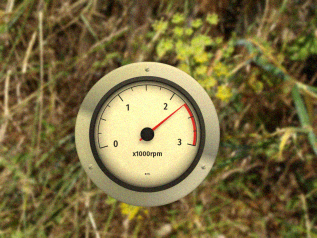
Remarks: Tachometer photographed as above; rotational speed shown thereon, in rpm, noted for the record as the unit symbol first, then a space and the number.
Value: rpm 2250
